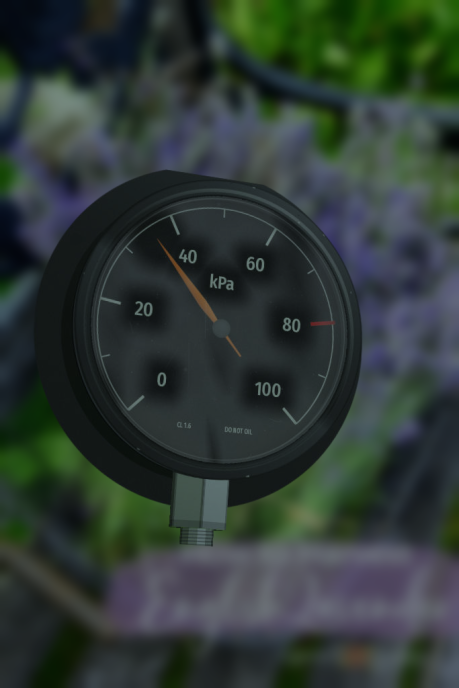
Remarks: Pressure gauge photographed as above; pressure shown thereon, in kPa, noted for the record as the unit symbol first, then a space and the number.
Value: kPa 35
